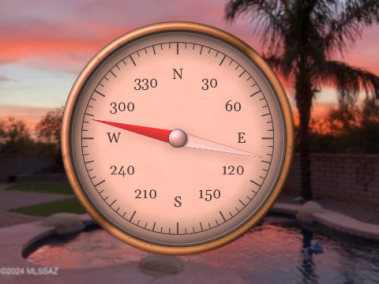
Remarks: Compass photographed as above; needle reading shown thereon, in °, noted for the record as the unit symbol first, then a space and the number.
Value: ° 282.5
